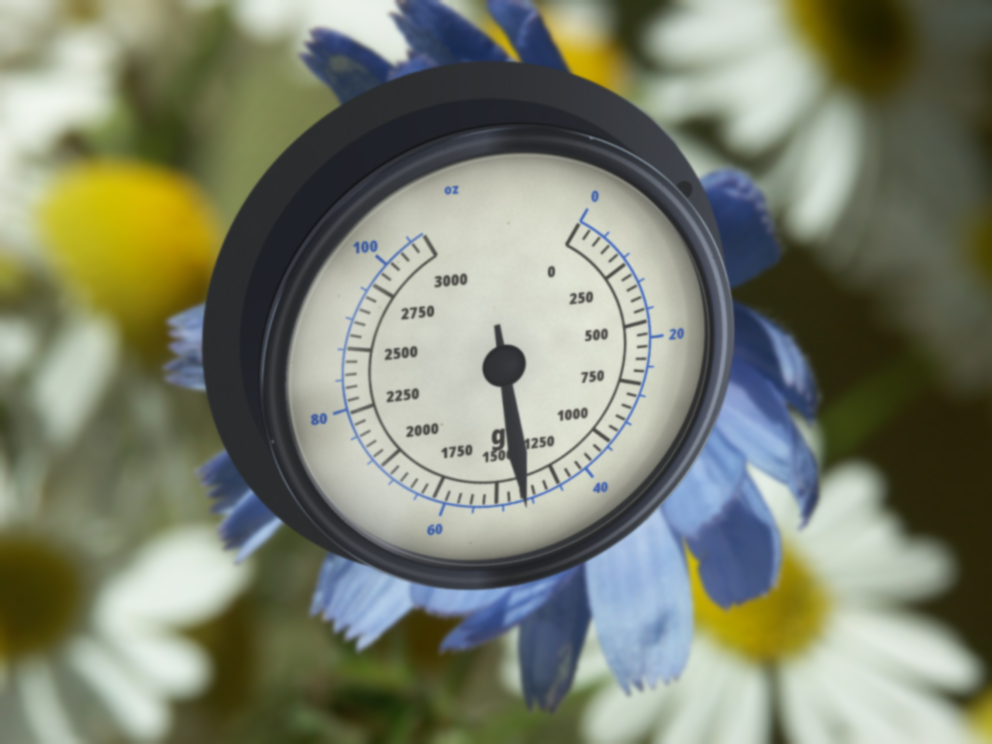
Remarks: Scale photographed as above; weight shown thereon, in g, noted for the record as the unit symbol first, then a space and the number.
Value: g 1400
